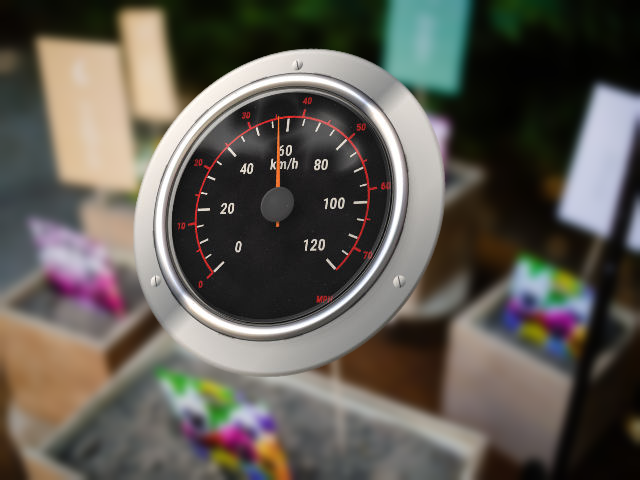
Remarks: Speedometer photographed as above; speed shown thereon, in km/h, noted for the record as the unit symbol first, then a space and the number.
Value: km/h 57.5
